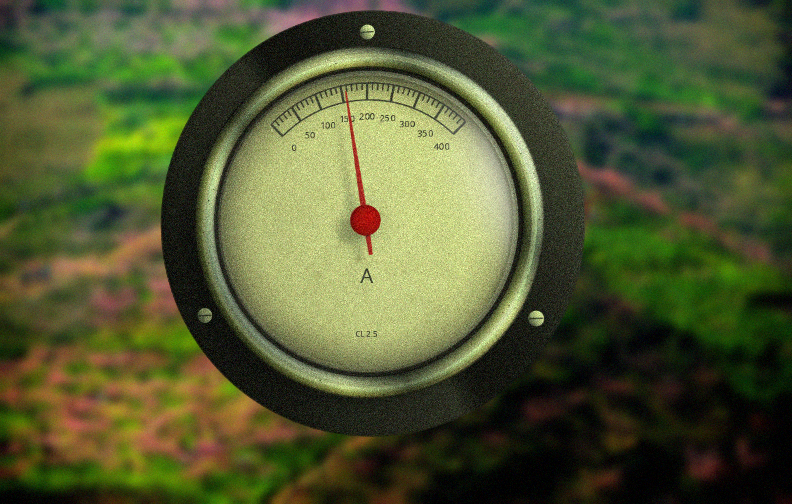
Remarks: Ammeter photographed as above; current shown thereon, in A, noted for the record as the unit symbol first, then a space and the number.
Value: A 160
